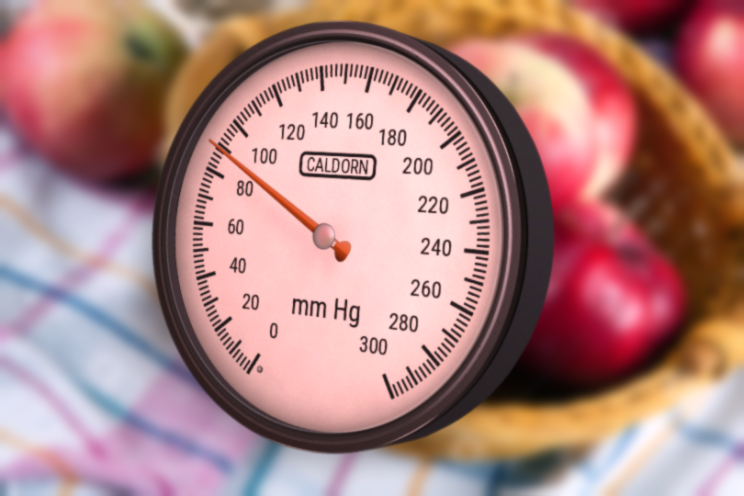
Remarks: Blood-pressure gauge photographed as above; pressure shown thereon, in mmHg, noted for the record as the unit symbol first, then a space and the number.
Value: mmHg 90
